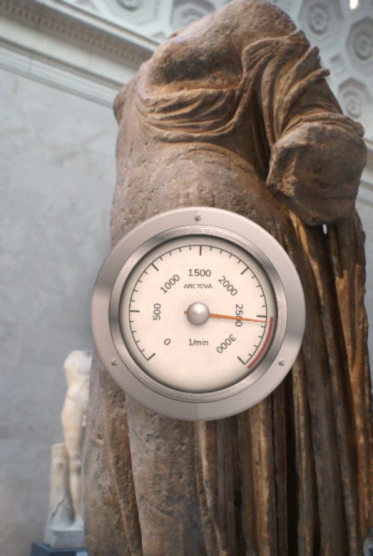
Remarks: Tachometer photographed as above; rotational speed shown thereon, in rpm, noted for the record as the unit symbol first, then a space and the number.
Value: rpm 2550
